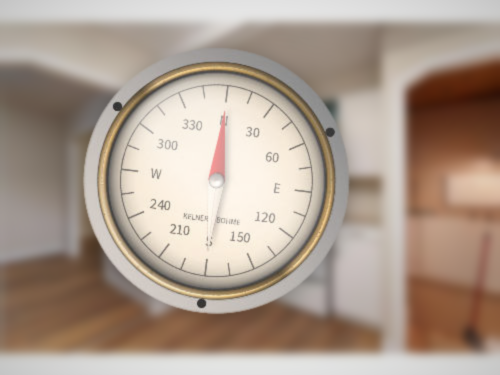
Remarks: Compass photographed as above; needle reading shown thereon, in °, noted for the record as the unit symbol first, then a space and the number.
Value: ° 0
